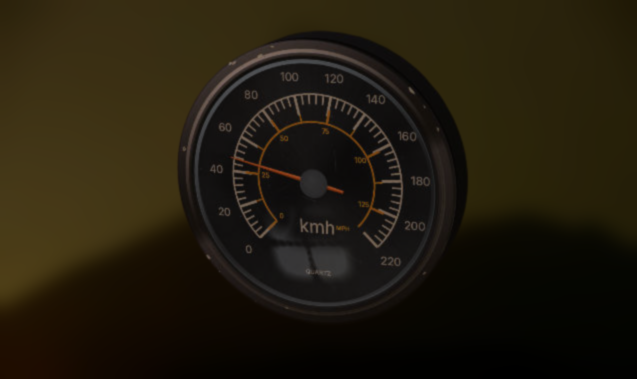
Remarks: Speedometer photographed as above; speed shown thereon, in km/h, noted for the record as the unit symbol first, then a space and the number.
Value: km/h 48
